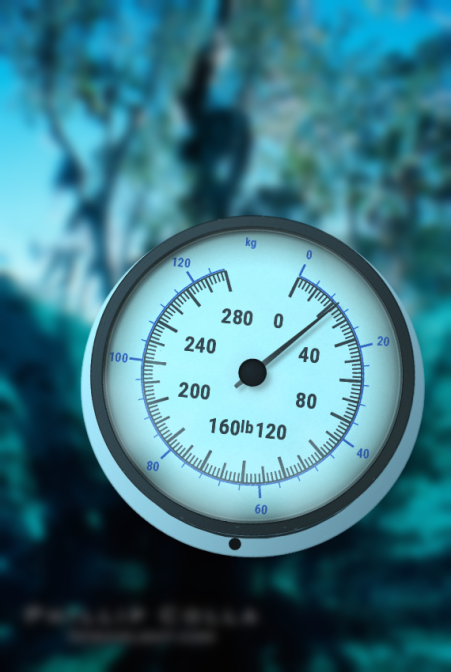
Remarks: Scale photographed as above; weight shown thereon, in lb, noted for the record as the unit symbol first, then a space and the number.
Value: lb 22
